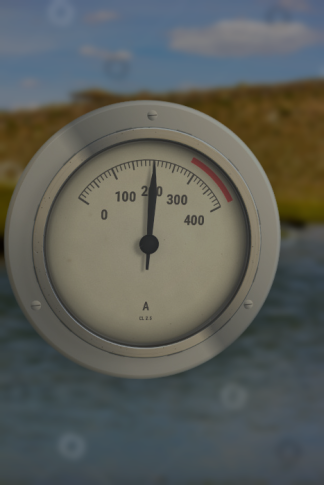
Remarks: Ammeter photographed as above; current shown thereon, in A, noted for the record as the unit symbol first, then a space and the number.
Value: A 200
